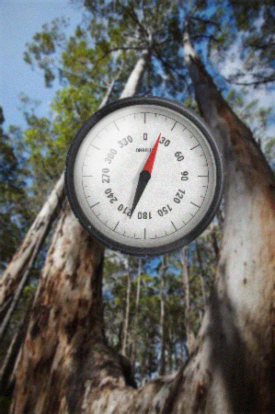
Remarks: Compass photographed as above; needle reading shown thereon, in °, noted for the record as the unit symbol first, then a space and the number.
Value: ° 20
